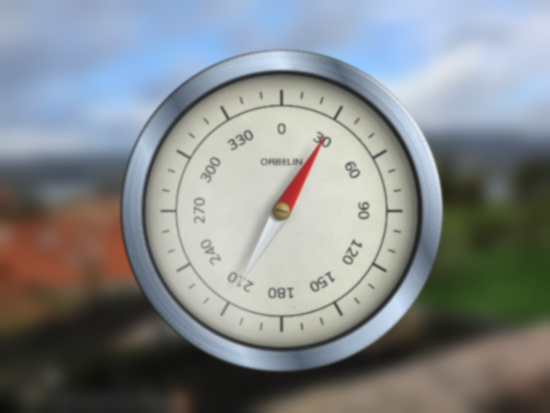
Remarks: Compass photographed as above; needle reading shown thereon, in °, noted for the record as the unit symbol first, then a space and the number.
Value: ° 30
